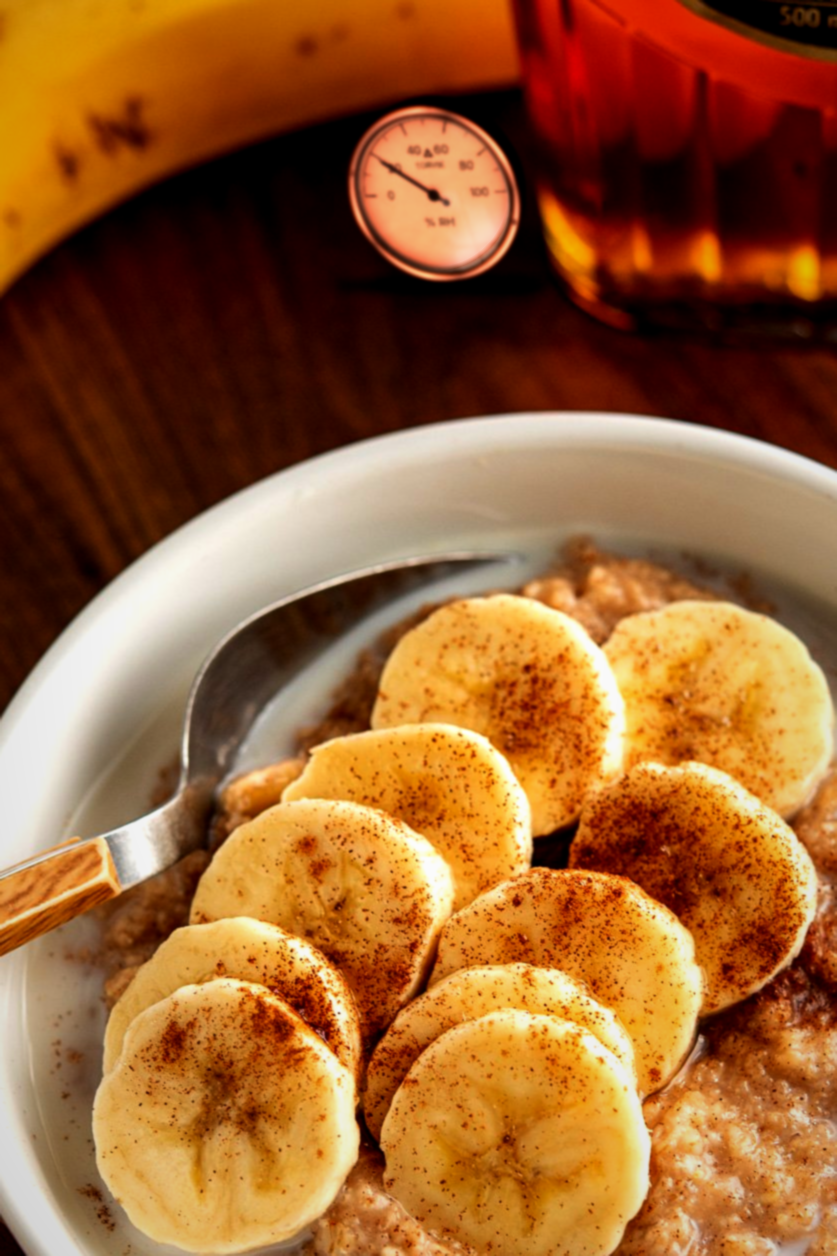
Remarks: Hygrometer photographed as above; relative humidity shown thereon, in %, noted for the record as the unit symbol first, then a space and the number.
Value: % 20
